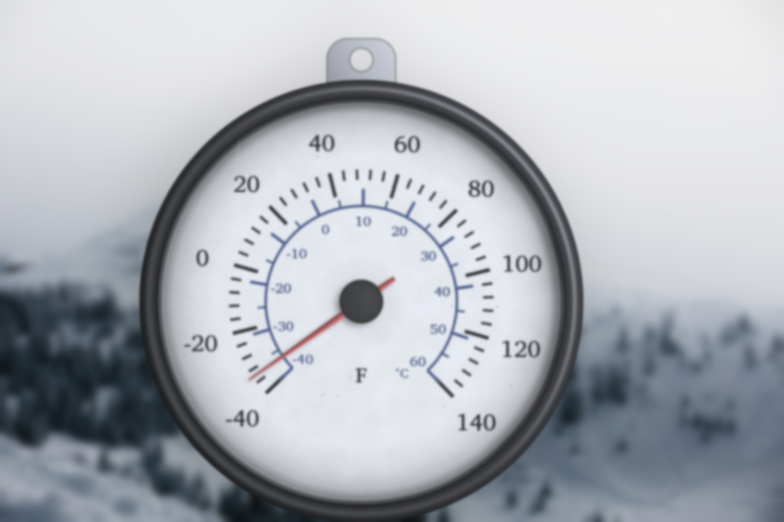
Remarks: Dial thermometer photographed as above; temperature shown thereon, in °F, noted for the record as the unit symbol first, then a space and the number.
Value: °F -34
